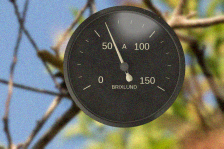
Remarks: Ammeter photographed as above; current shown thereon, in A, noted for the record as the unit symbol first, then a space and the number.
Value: A 60
